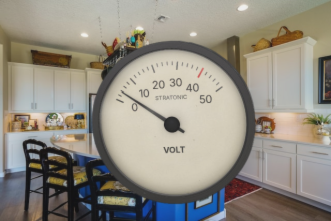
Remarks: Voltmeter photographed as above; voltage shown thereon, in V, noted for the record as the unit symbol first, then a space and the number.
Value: V 4
